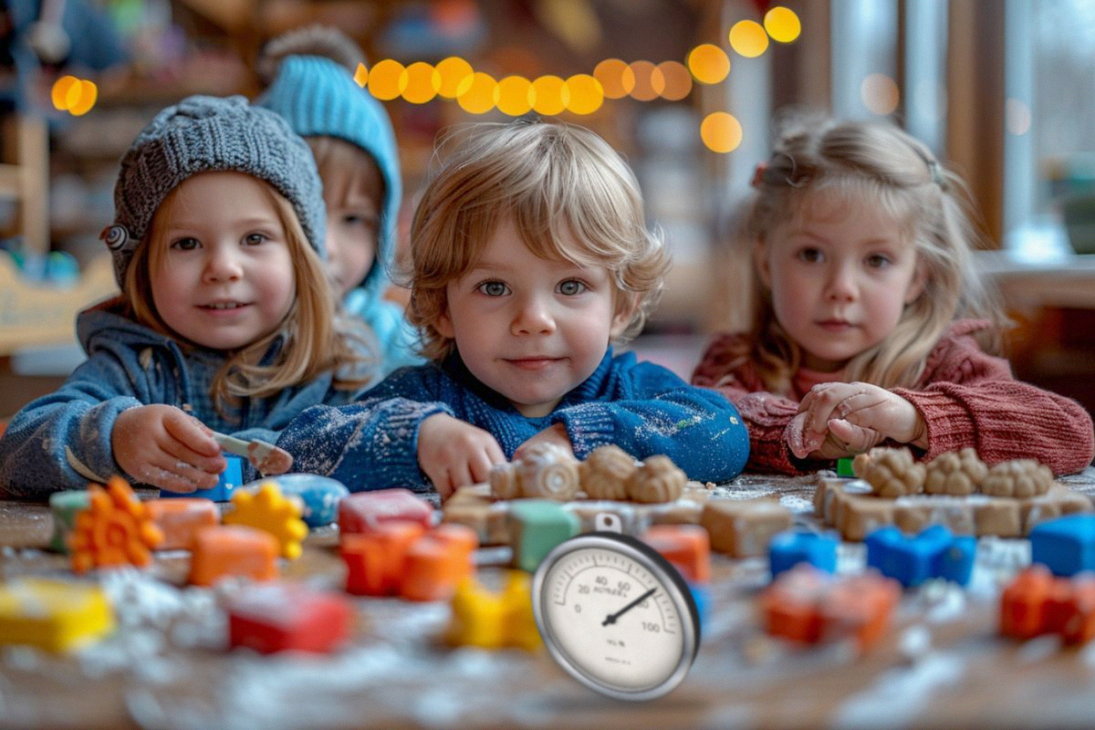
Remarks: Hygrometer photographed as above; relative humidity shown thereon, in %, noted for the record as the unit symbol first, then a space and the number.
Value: % 76
